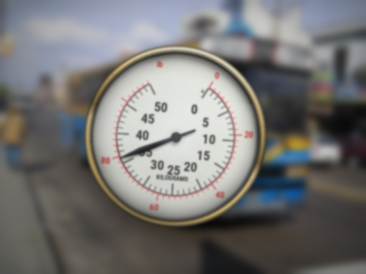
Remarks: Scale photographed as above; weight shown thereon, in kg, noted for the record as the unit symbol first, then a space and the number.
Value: kg 36
